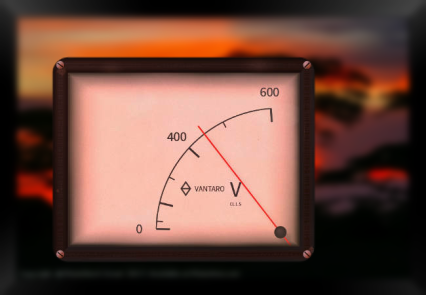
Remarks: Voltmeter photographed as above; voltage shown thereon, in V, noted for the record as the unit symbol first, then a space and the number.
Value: V 450
